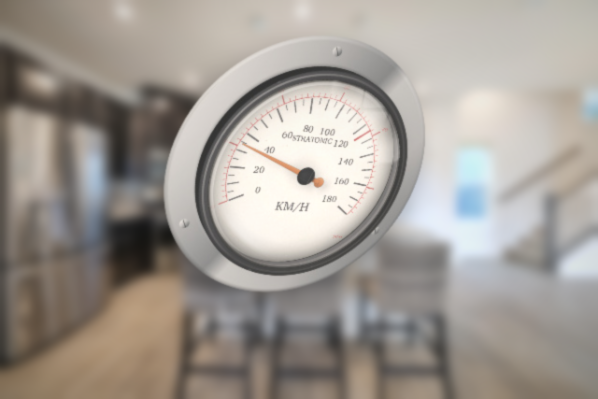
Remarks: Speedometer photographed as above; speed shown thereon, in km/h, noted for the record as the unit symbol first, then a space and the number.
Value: km/h 35
